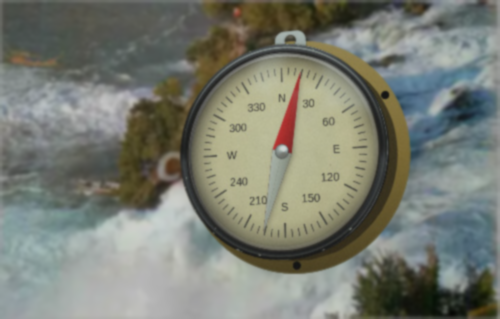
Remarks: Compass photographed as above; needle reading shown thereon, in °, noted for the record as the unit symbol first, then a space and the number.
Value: ° 15
